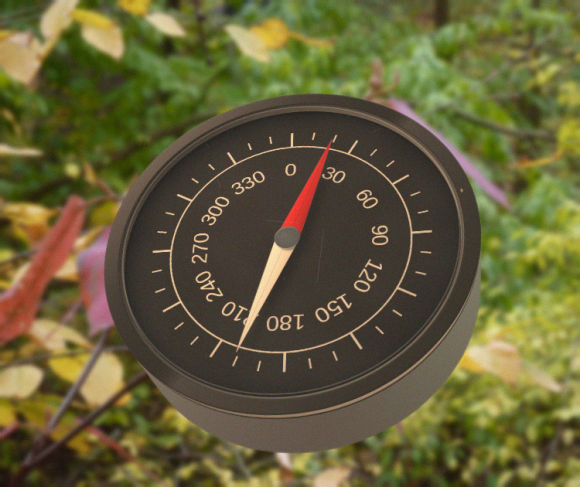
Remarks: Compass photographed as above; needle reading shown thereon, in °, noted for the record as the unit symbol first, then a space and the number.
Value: ° 20
